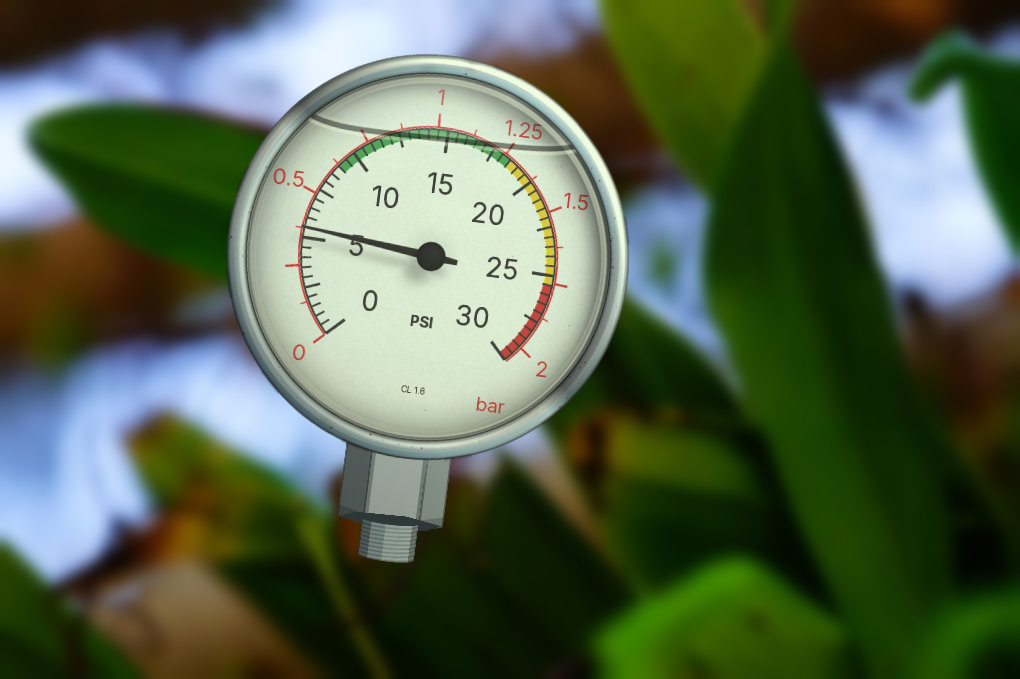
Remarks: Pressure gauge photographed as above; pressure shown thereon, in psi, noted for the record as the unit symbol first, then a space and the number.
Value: psi 5.5
